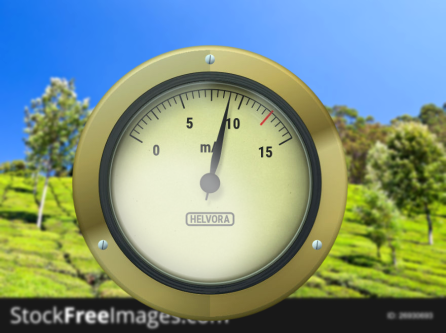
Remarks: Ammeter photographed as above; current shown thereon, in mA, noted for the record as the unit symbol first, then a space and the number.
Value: mA 9
